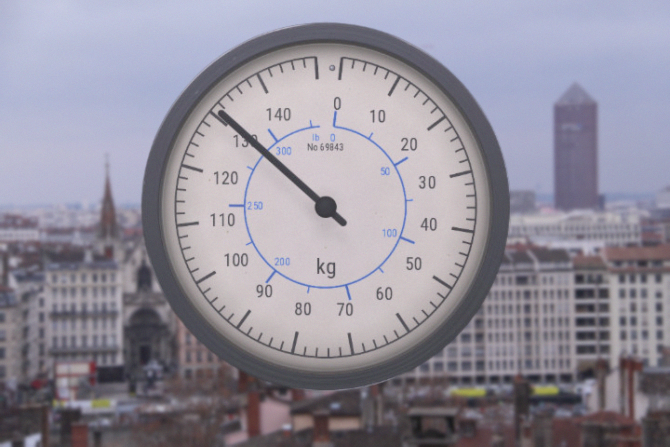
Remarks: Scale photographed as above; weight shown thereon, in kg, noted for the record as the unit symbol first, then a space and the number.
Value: kg 131
